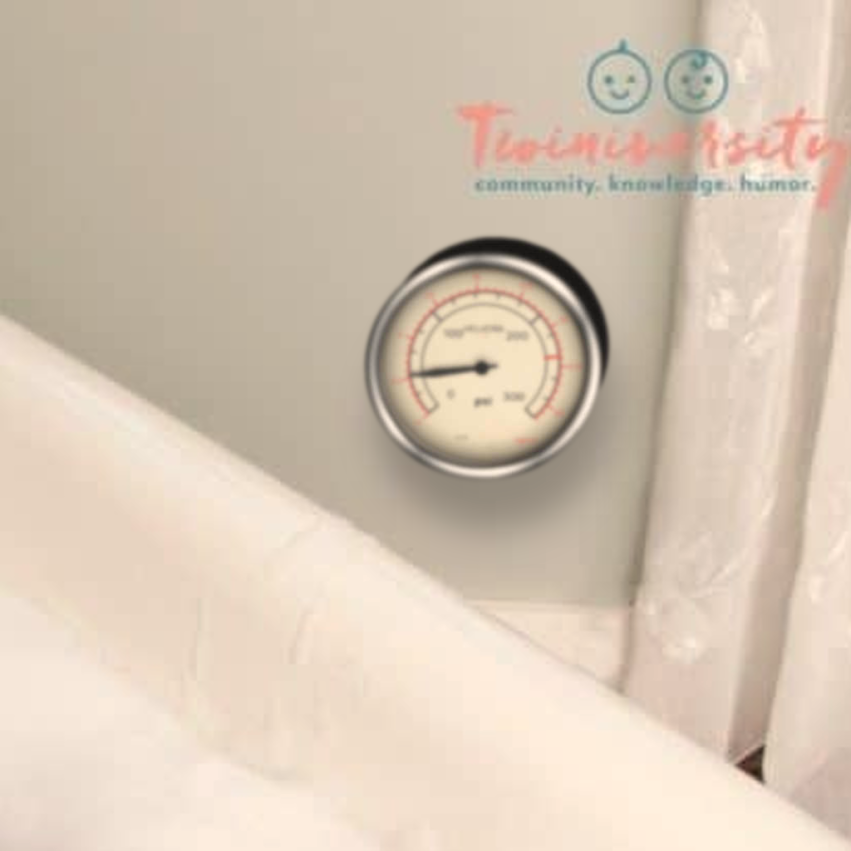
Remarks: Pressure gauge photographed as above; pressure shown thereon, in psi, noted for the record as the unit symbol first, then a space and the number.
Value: psi 40
